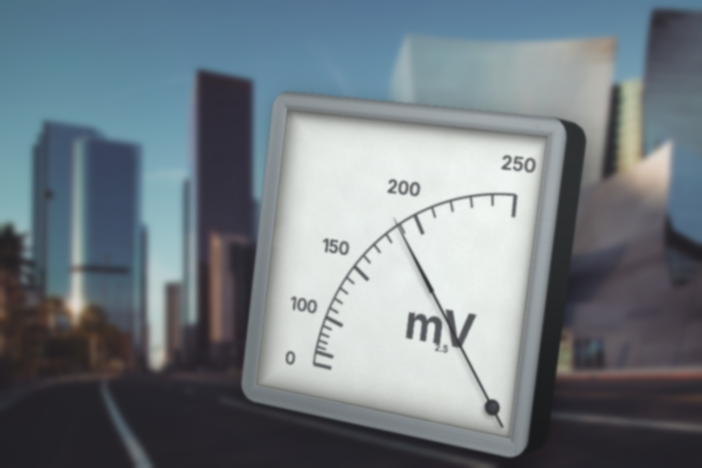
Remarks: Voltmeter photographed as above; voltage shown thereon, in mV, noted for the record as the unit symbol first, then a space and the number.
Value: mV 190
